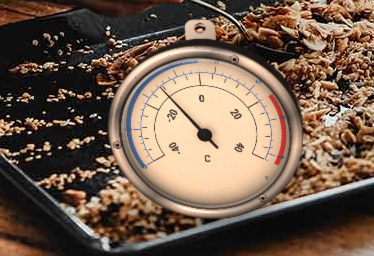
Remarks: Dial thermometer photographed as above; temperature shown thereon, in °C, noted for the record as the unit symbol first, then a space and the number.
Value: °C -12
